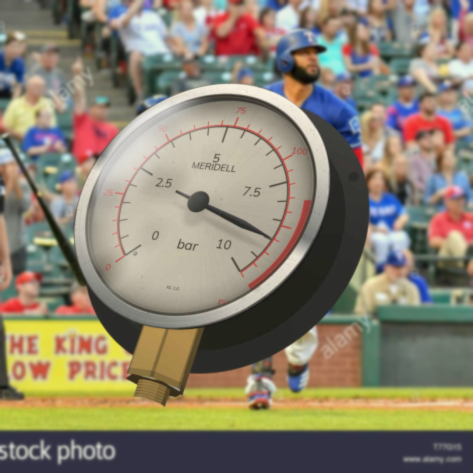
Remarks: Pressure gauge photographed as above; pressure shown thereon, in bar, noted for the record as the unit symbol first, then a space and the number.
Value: bar 9
